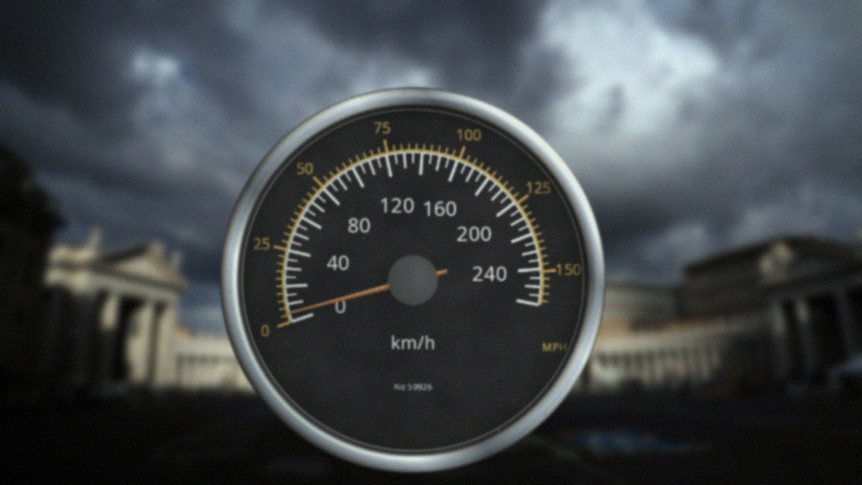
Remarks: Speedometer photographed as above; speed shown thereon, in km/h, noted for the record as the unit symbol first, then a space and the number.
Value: km/h 5
